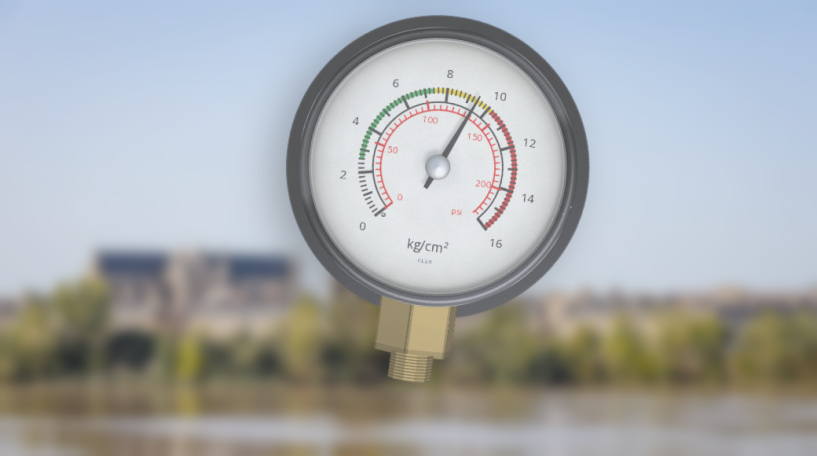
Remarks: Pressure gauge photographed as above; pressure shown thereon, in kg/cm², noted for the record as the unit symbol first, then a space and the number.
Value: kg/cm² 9.4
